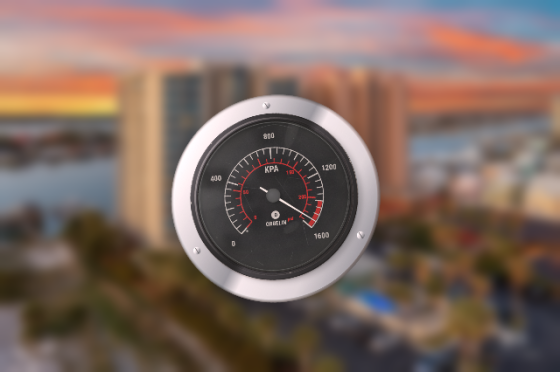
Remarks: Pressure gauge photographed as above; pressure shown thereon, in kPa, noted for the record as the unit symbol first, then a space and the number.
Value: kPa 1550
